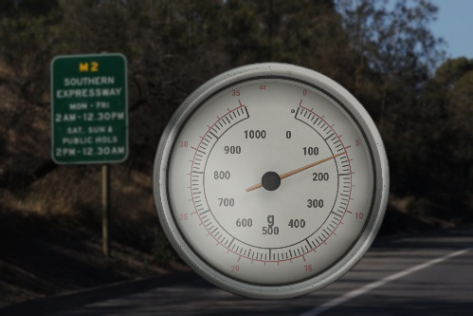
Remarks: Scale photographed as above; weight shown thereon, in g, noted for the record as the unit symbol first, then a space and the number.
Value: g 150
